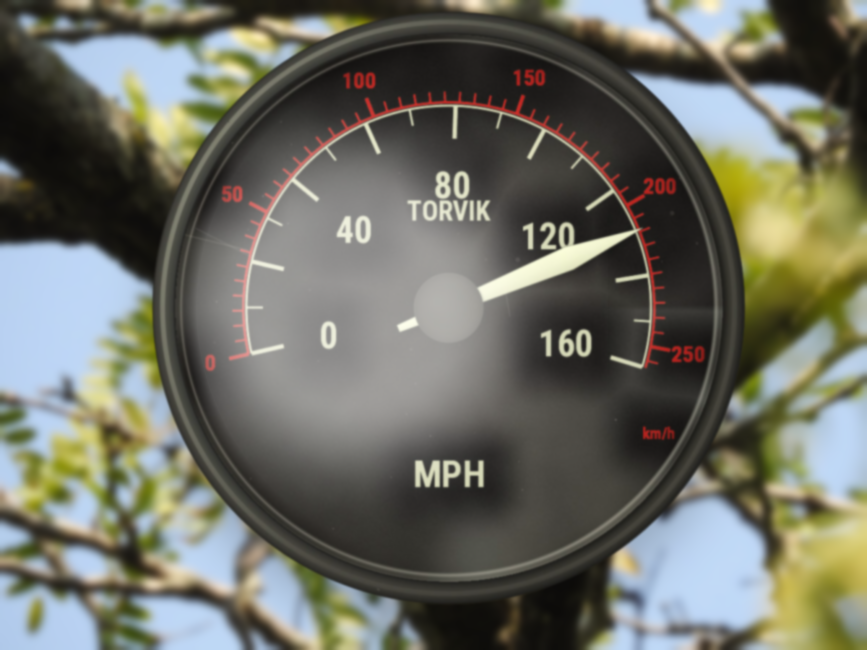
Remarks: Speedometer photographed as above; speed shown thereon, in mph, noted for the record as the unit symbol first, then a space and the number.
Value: mph 130
